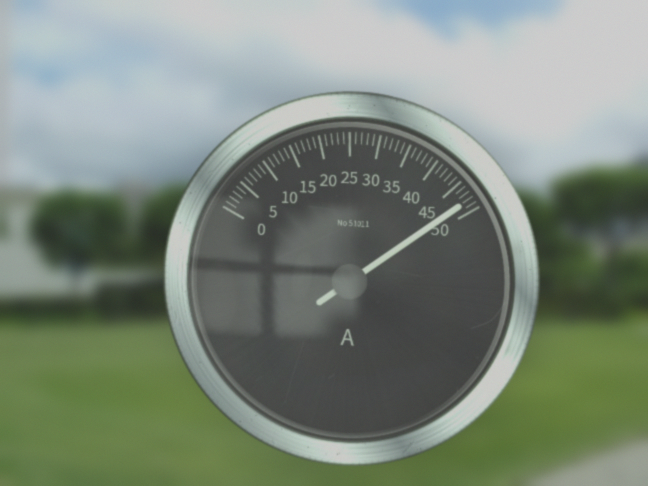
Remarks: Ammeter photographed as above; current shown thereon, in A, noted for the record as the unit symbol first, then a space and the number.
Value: A 48
